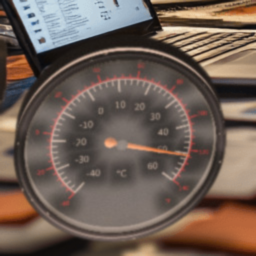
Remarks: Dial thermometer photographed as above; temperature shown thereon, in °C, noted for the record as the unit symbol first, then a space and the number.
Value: °C 50
